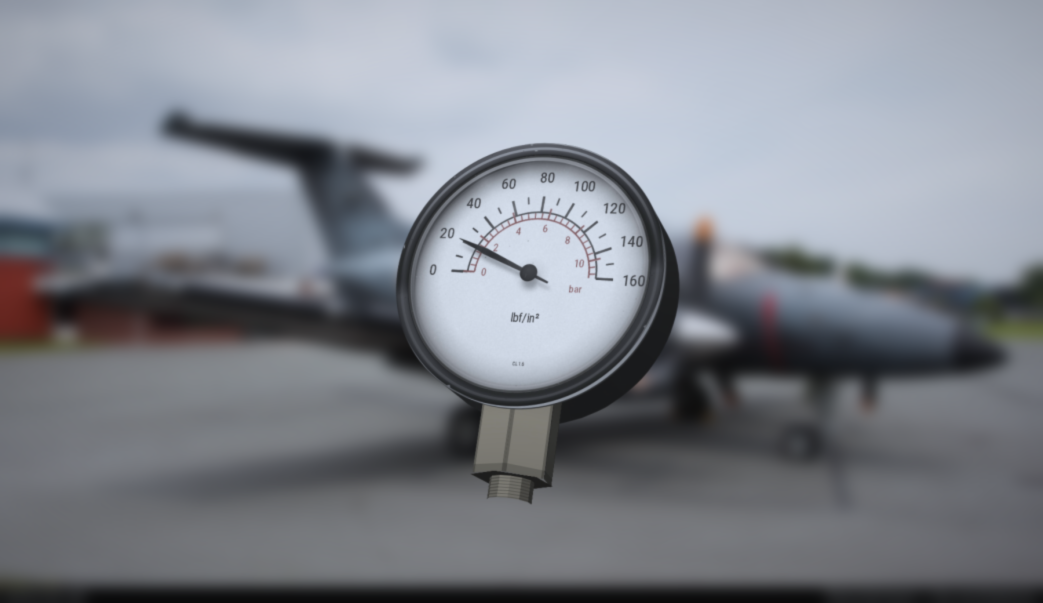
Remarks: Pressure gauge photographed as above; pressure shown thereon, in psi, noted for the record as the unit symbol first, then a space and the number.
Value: psi 20
